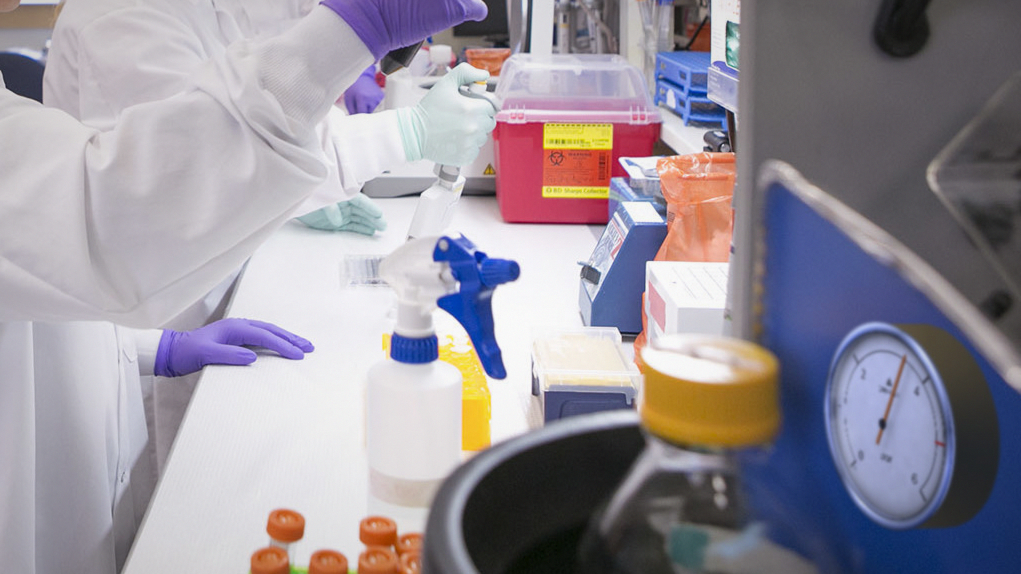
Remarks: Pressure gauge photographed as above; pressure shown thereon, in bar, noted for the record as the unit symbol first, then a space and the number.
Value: bar 3.5
